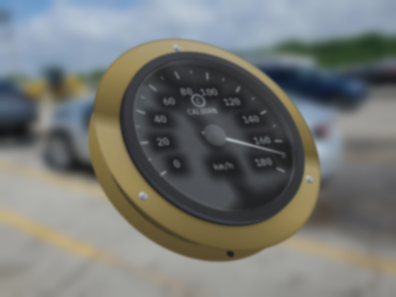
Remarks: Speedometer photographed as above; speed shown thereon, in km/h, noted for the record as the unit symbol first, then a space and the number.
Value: km/h 170
